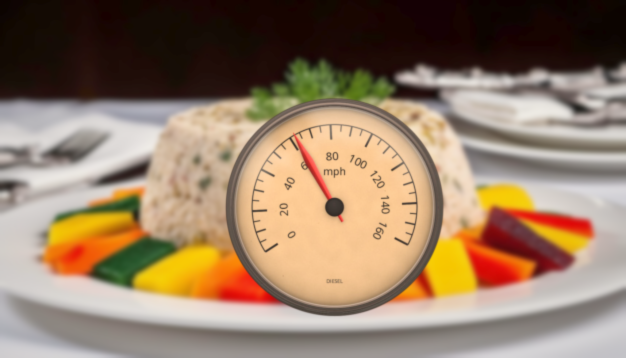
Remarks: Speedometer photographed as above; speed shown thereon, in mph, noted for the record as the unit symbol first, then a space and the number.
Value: mph 62.5
